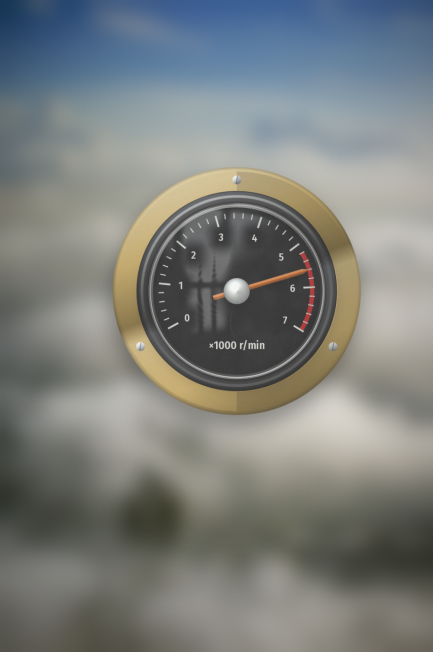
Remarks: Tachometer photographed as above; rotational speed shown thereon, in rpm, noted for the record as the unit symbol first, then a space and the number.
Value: rpm 5600
